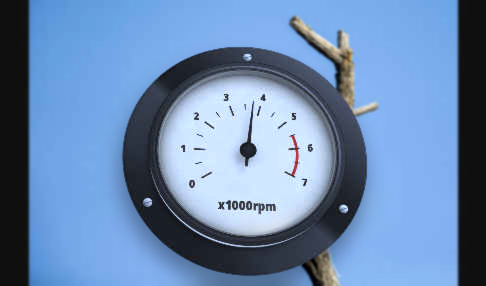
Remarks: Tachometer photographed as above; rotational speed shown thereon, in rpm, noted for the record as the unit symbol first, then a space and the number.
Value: rpm 3750
